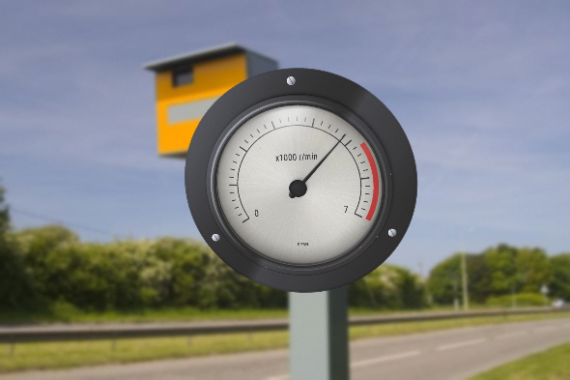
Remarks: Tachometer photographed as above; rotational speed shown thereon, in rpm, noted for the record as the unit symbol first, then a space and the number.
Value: rpm 4800
